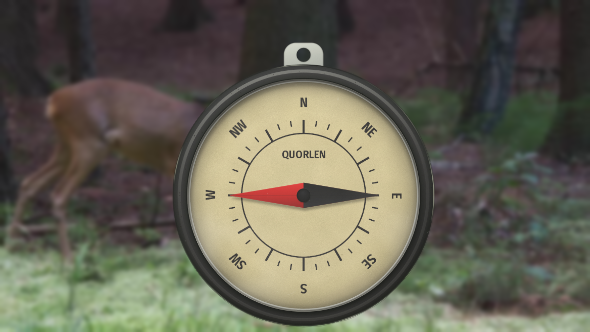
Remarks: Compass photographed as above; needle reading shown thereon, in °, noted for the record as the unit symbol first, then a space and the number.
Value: ° 270
